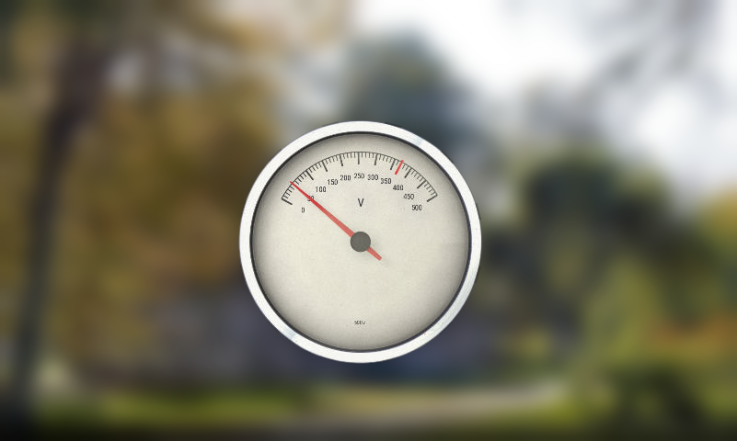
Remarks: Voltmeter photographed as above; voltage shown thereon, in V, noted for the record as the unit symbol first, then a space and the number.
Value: V 50
